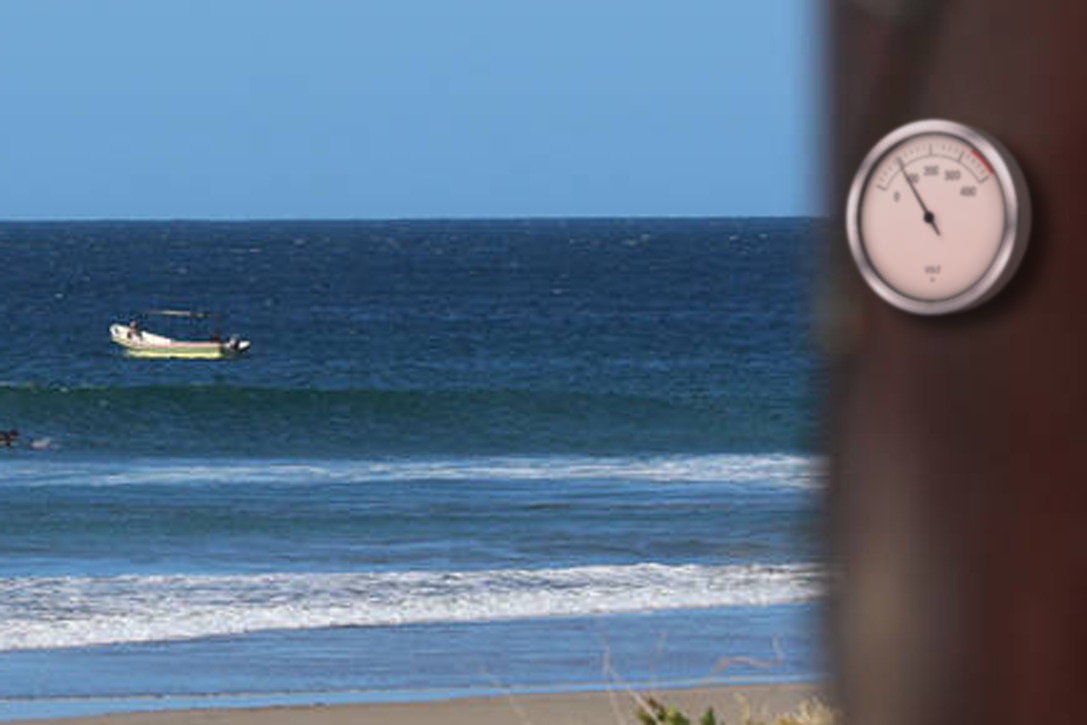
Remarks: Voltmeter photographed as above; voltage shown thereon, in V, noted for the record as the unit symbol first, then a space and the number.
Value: V 100
